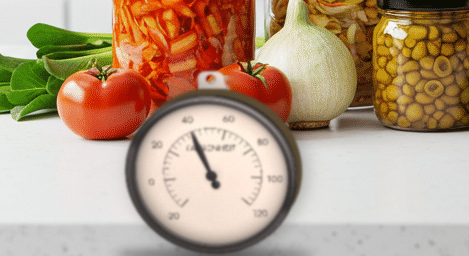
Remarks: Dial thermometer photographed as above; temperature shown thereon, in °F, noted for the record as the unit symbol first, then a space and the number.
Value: °F 40
